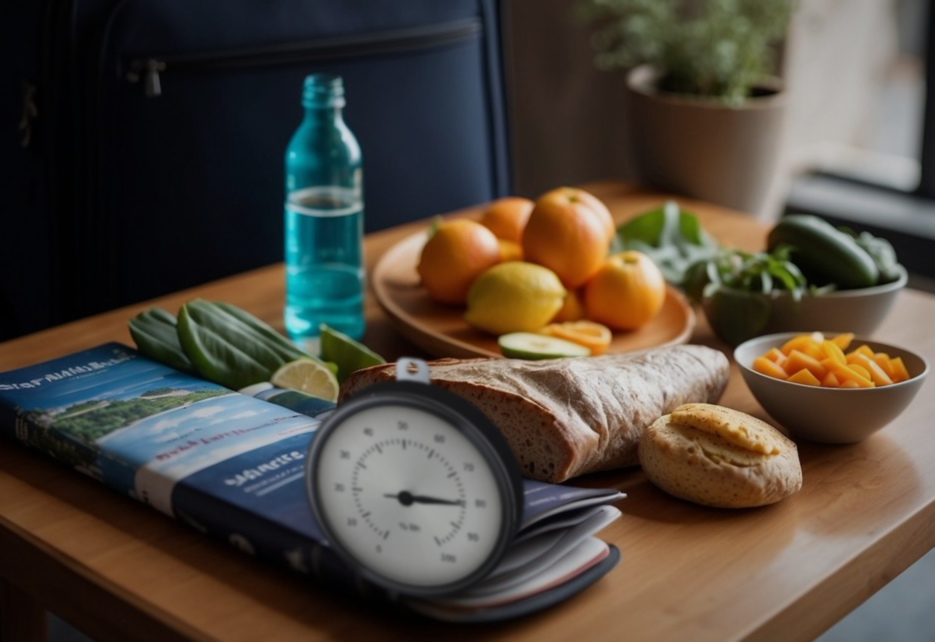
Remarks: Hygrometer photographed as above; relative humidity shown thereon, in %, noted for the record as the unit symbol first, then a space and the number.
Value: % 80
